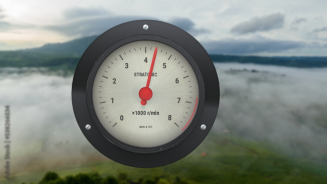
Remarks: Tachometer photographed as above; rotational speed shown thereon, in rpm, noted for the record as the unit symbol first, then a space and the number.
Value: rpm 4400
